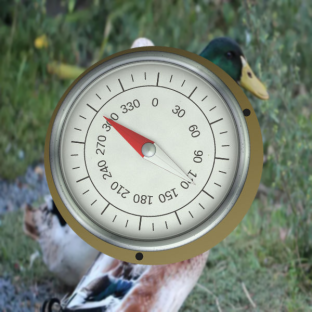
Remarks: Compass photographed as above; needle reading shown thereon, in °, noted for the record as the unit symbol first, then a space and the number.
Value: ° 300
